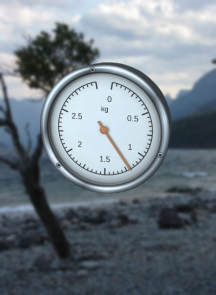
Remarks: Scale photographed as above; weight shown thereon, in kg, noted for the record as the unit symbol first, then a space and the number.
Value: kg 1.2
